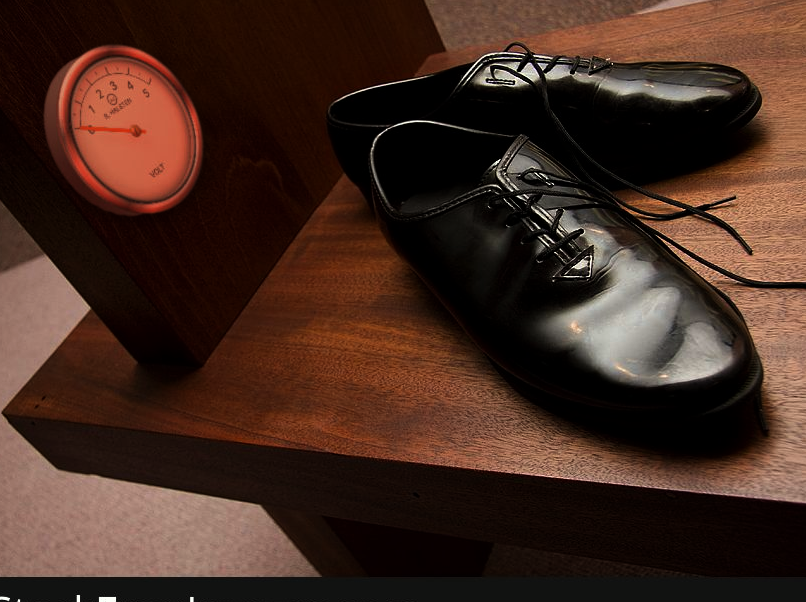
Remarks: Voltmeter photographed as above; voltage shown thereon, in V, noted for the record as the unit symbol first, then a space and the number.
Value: V 0
